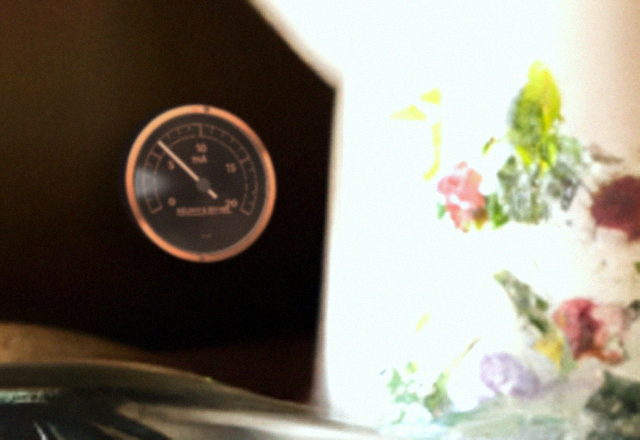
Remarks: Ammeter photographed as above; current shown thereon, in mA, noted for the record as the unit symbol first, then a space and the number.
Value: mA 6
